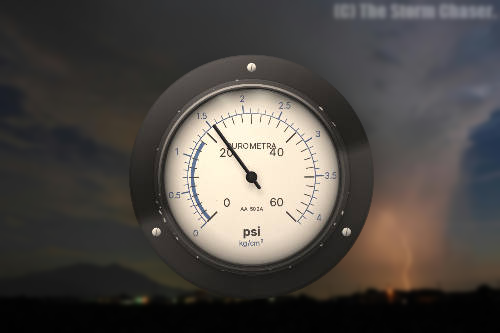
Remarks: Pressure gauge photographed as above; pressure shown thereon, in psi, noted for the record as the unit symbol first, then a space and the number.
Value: psi 22
